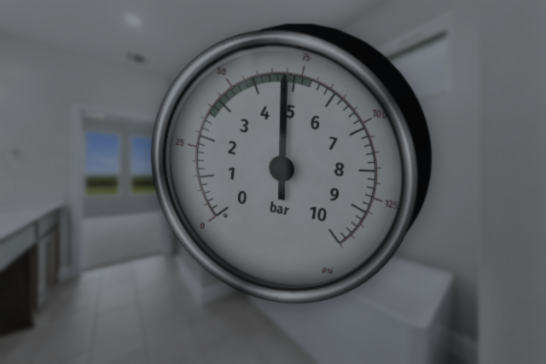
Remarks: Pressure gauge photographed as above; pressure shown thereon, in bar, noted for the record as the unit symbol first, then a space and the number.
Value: bar 4.8
